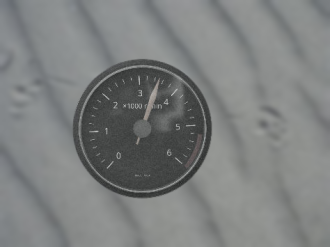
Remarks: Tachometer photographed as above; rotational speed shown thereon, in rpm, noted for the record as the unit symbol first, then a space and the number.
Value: rpm 3500
